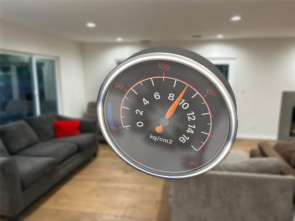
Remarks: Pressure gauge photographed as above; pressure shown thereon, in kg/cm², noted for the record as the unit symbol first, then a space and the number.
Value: kg/cm² 9
